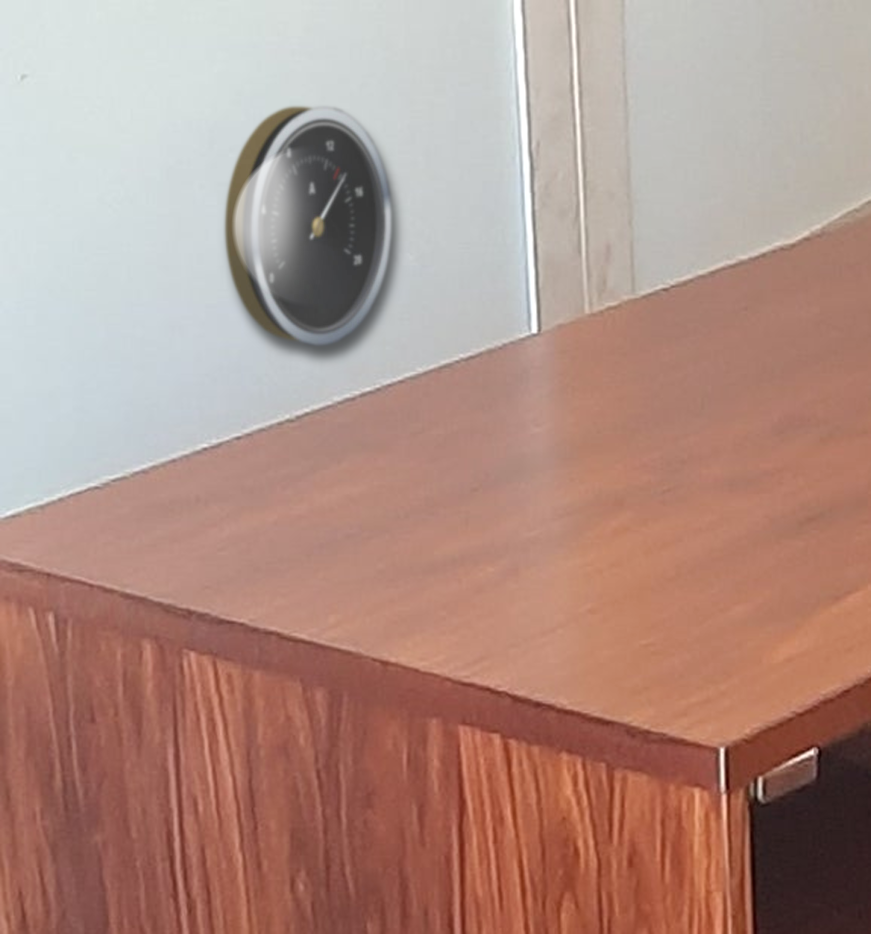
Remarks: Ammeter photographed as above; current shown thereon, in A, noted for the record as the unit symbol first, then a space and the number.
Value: A 14
